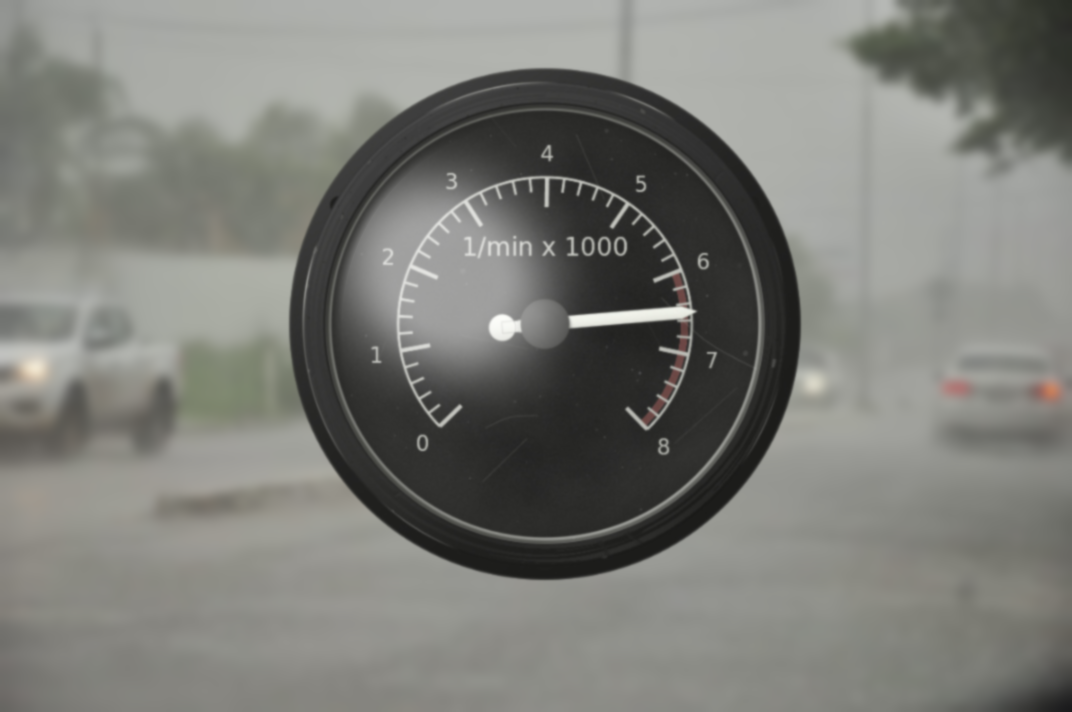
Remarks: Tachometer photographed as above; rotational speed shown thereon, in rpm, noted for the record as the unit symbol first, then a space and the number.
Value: rpm 6500
